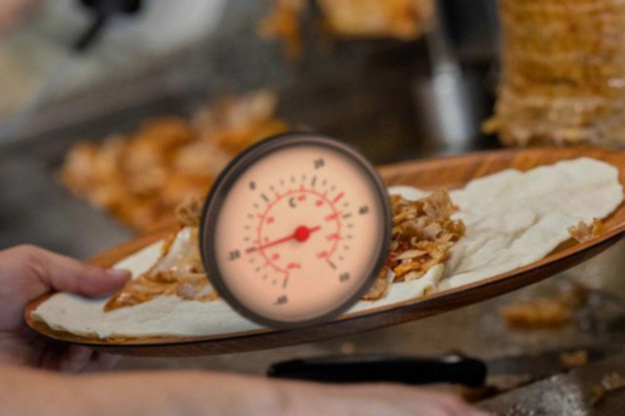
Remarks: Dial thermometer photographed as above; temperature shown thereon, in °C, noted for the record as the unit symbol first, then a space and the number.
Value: °C -20
